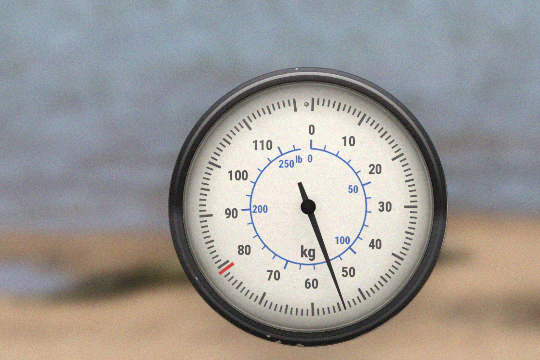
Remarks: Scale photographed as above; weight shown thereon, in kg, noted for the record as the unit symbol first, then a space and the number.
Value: kg 54
